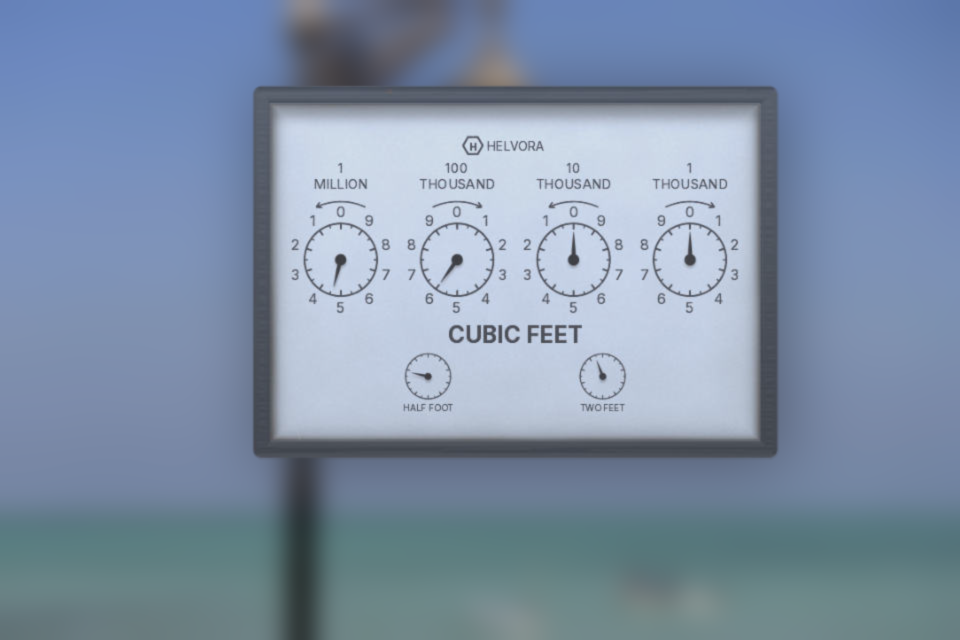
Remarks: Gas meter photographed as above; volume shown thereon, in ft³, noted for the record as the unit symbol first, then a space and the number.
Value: ft³ 460000
